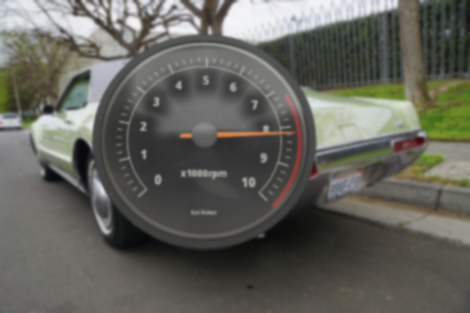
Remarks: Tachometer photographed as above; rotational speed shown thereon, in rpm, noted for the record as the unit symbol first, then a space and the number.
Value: rpm 8200
